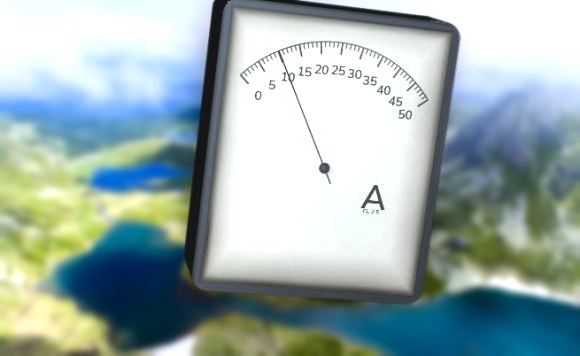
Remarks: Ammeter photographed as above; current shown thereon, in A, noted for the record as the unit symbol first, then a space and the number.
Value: A 10
